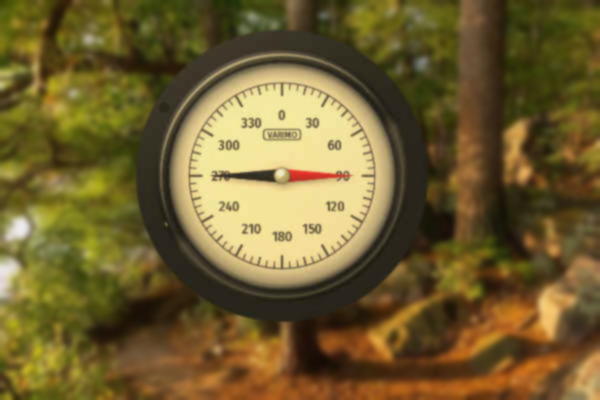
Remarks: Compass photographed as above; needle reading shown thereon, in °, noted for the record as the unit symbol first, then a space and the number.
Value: ° 90
